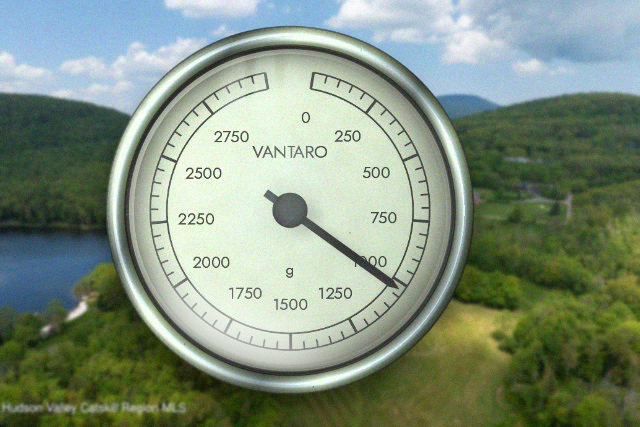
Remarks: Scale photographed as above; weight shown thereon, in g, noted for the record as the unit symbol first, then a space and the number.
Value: g 1025
